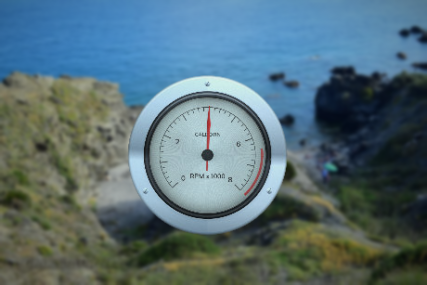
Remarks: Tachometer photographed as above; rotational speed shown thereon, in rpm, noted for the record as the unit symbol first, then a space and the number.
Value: rpm 4000
